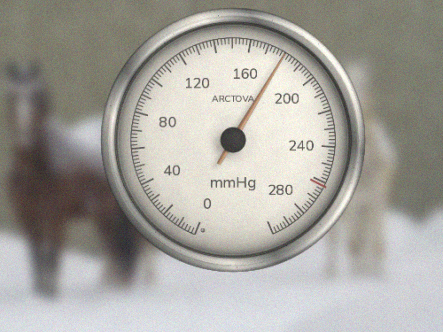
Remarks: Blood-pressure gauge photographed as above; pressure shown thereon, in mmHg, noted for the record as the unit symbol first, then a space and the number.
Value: mmHg 180
